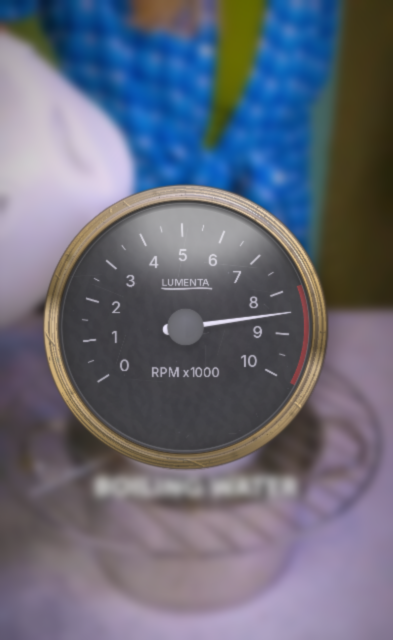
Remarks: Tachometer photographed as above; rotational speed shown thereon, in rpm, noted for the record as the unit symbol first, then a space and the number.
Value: rpm 8500
